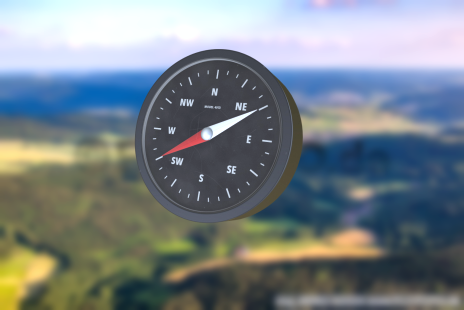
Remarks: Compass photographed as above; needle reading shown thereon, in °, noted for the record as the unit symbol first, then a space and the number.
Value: ° 240
